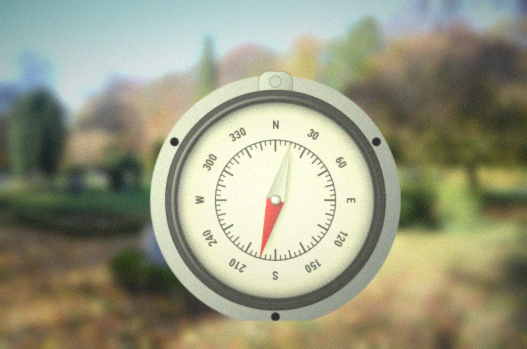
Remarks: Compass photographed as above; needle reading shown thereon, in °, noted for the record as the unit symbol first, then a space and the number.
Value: ° 195
